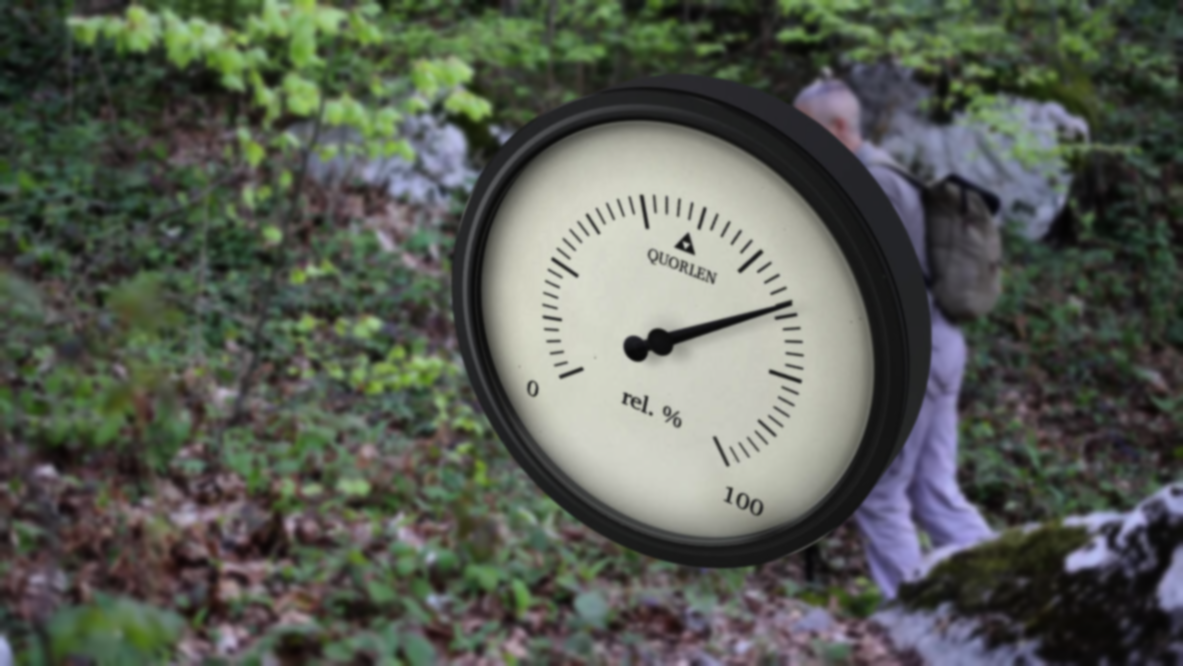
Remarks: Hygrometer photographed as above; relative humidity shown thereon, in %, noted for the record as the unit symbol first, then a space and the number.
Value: % 68
